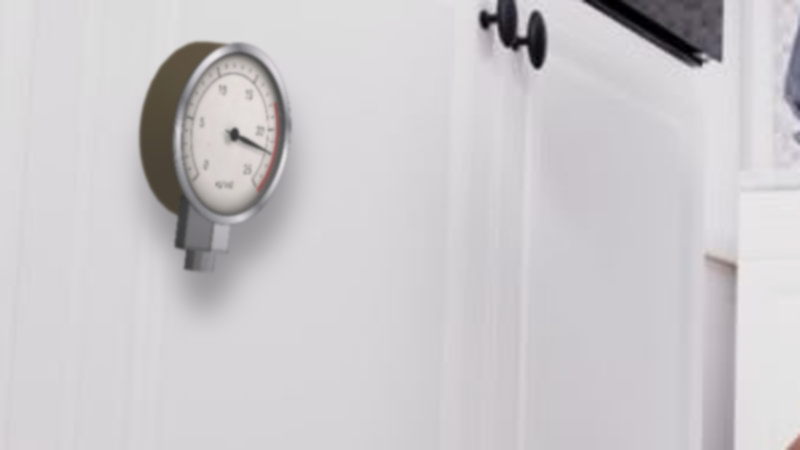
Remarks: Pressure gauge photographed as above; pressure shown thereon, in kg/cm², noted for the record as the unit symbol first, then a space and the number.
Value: kg/cm² 22
